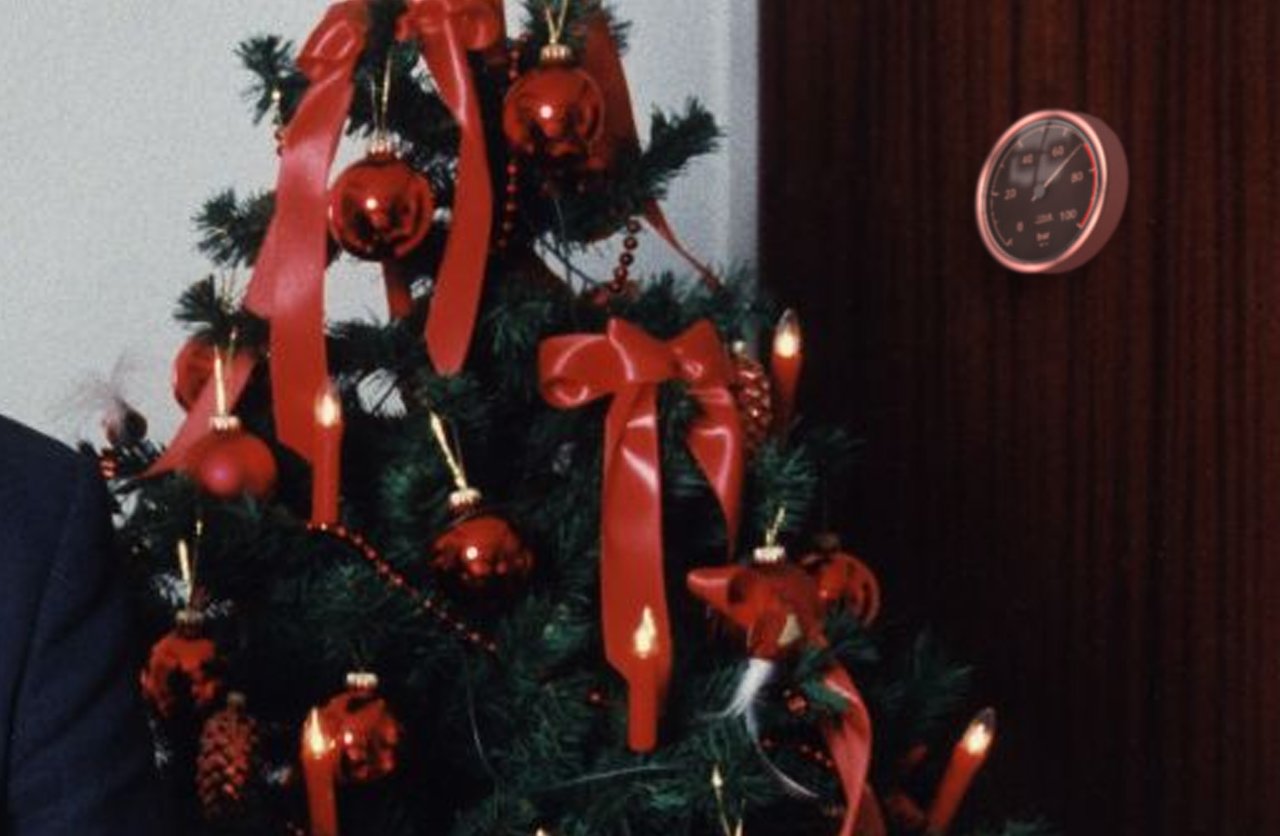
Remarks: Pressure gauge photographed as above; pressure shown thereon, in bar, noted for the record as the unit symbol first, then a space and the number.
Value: bar 70
